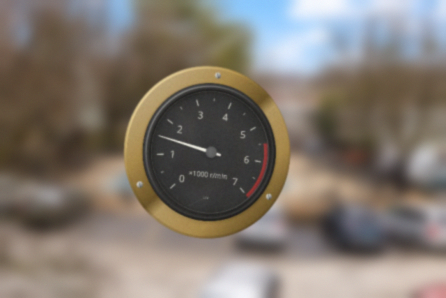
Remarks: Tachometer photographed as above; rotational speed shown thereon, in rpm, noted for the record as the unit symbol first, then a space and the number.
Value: rpm 1500
